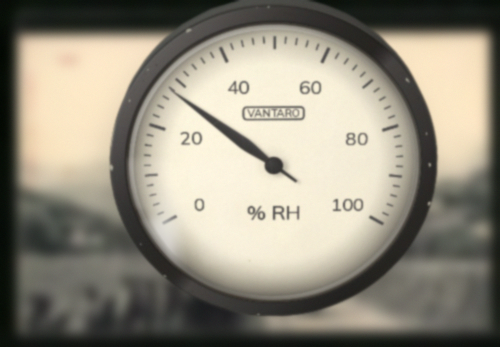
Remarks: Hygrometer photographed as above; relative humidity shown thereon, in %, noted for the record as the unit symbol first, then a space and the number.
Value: % 28
